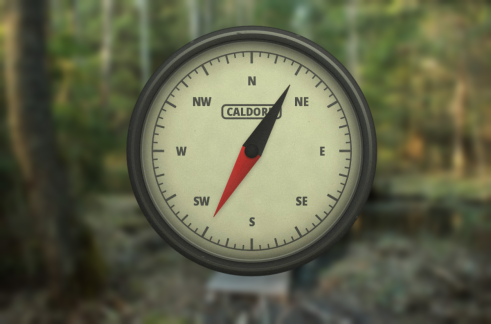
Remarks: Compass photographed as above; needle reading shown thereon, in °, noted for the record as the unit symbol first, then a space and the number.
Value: ° 210
